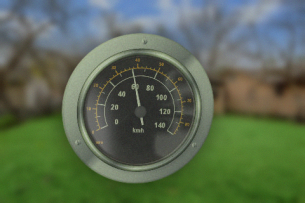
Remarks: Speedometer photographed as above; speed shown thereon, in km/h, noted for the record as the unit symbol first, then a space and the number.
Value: km/h 60
